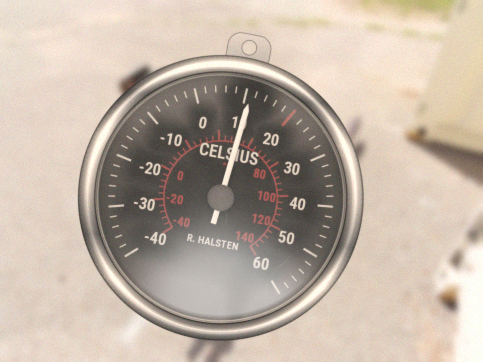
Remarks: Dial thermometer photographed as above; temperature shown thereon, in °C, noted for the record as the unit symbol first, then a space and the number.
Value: °C 11
